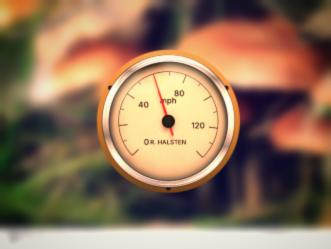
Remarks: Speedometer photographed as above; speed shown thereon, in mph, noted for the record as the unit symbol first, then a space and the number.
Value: mph 60
